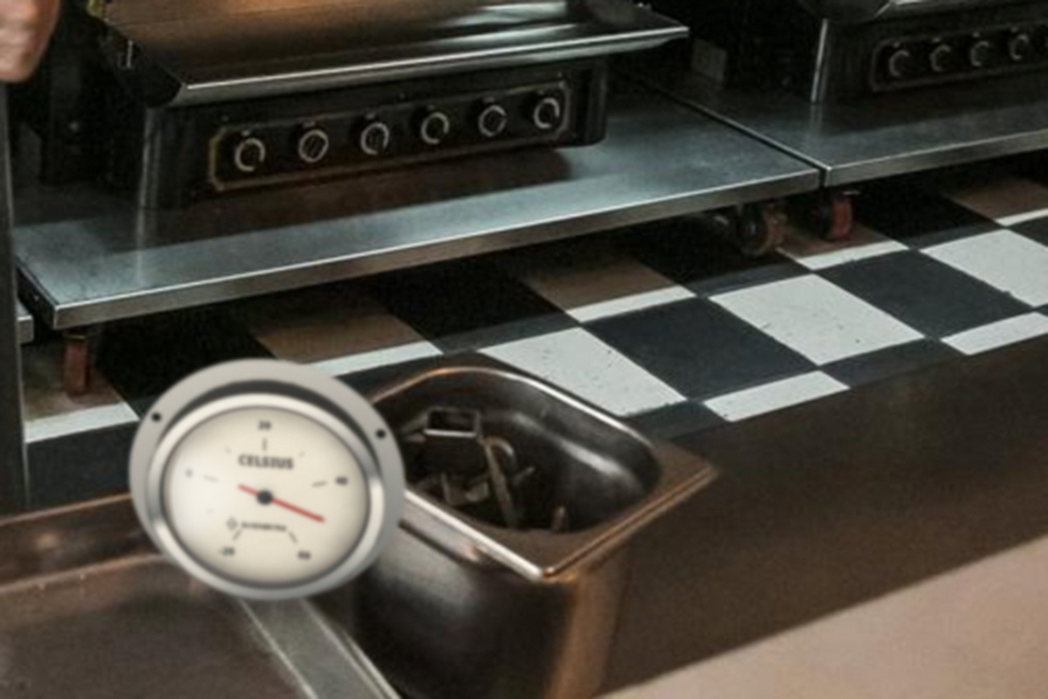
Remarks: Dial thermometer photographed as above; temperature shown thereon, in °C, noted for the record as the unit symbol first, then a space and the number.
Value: °C 50
